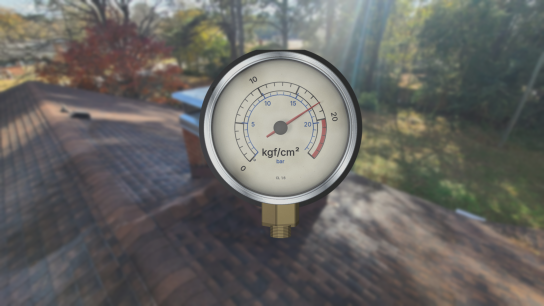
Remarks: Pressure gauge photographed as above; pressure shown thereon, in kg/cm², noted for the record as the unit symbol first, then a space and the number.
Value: kg/cm² 18
